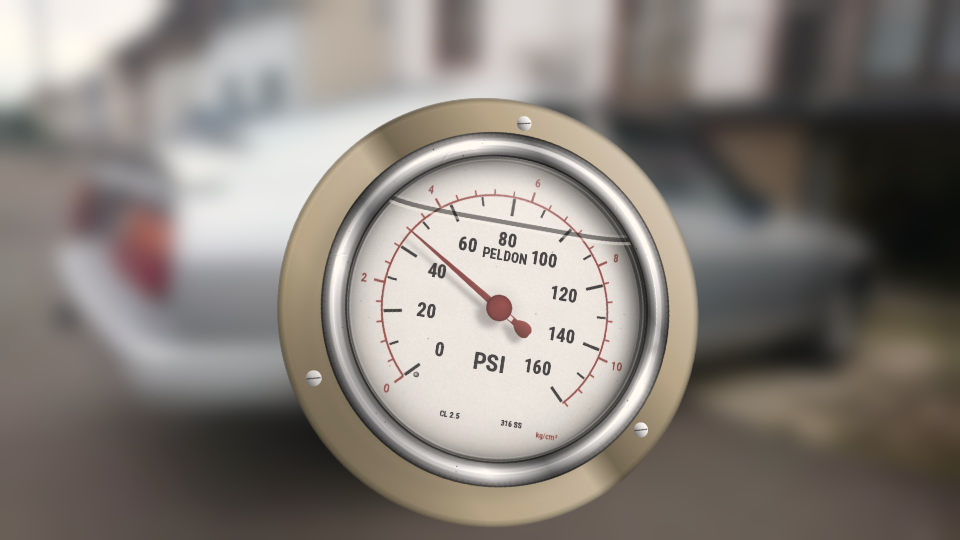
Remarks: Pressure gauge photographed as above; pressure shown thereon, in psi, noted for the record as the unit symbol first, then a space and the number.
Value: psi 45
